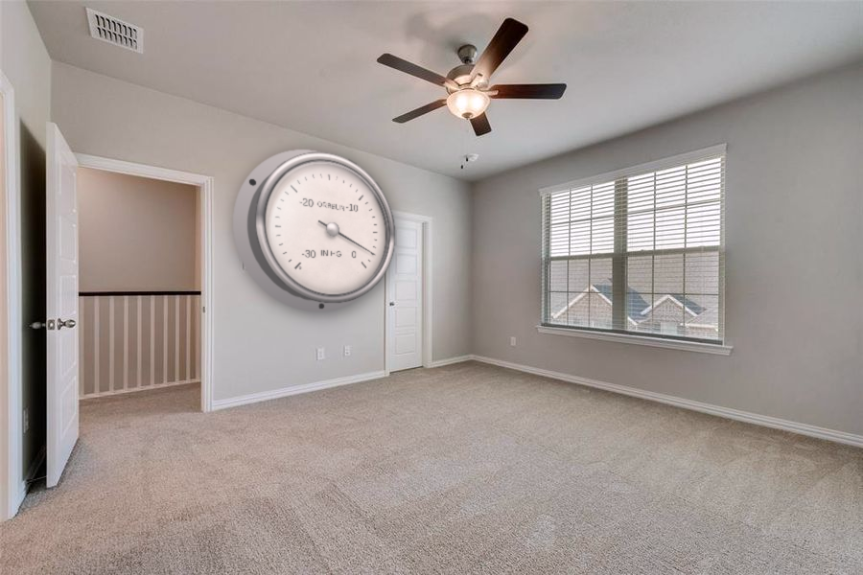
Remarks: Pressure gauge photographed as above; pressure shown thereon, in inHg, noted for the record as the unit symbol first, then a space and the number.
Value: inHg -2
